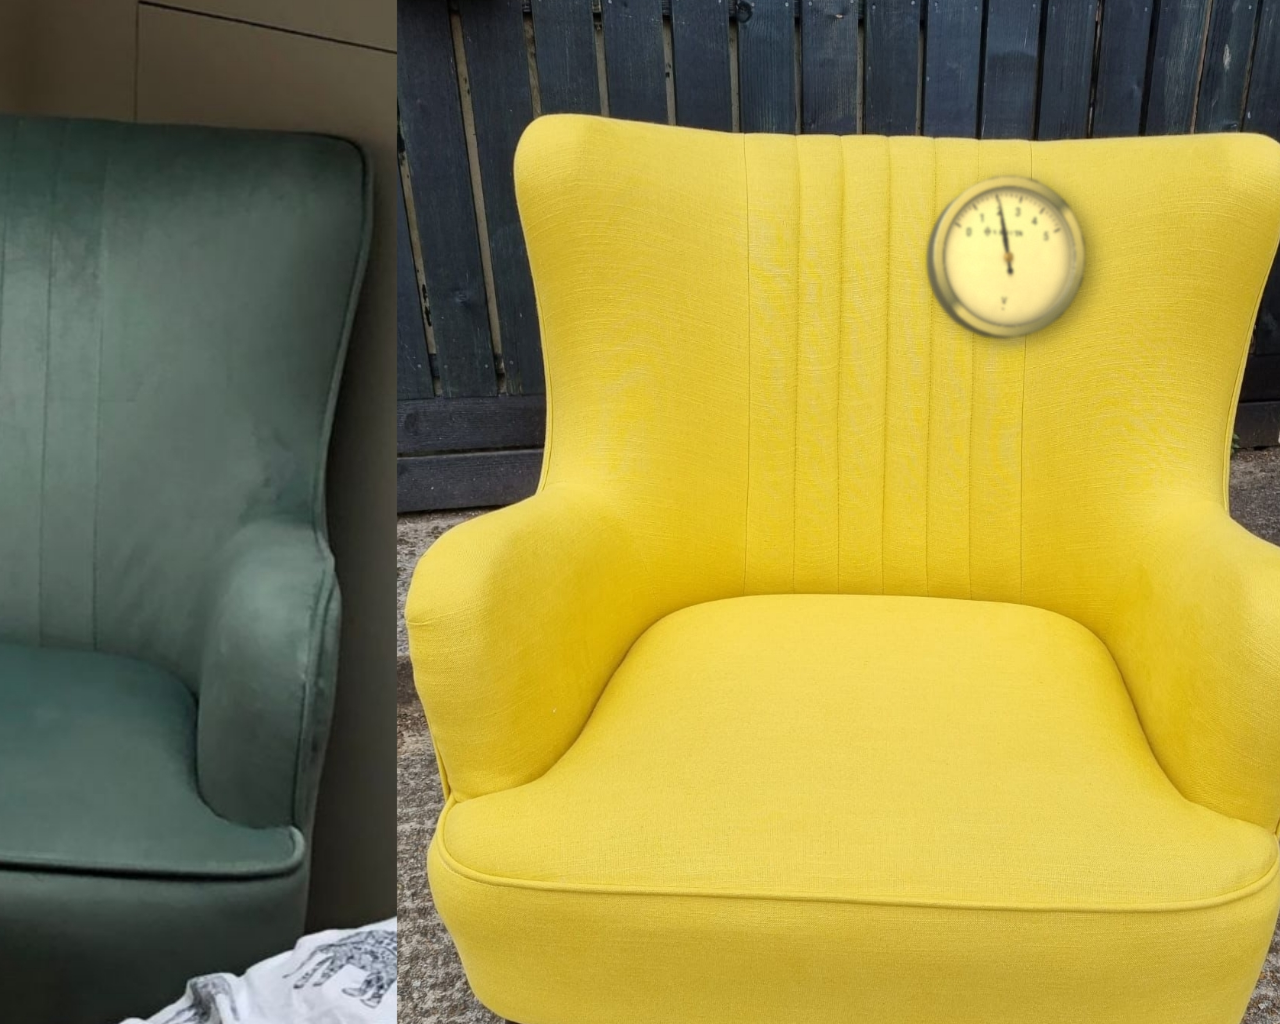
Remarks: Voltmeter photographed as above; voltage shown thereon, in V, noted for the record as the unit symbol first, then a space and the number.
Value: V 2
